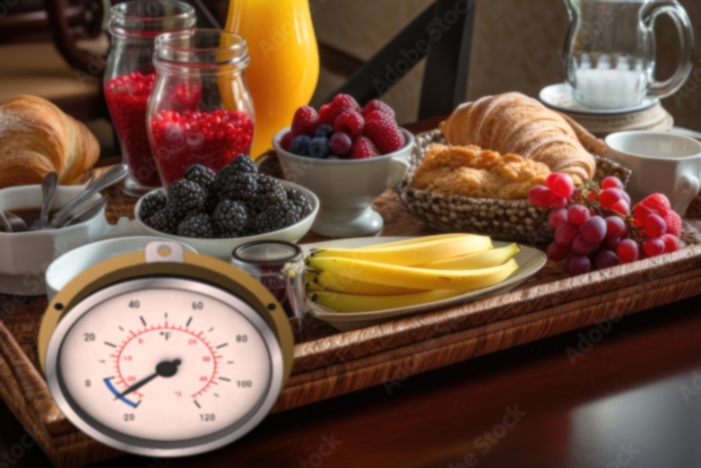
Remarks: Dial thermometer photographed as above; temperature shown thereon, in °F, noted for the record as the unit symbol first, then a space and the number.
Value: °F -10
